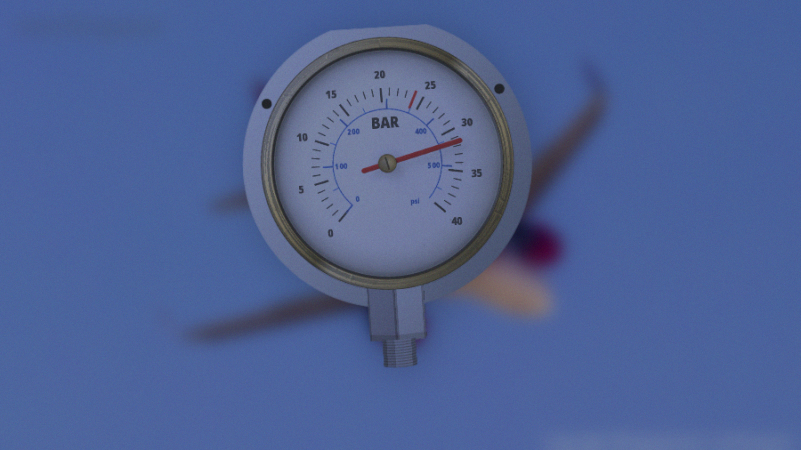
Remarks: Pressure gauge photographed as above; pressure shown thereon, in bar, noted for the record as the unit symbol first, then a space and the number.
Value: bar 31.5
